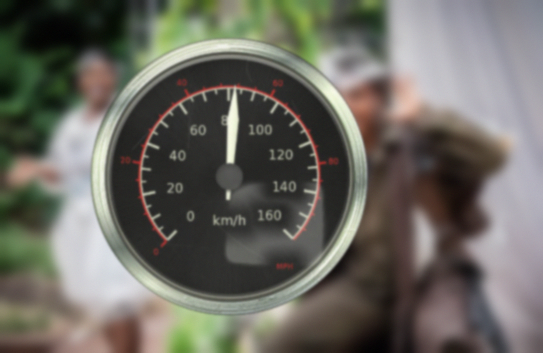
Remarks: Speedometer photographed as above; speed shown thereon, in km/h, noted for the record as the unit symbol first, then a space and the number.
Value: km/h 82.5
